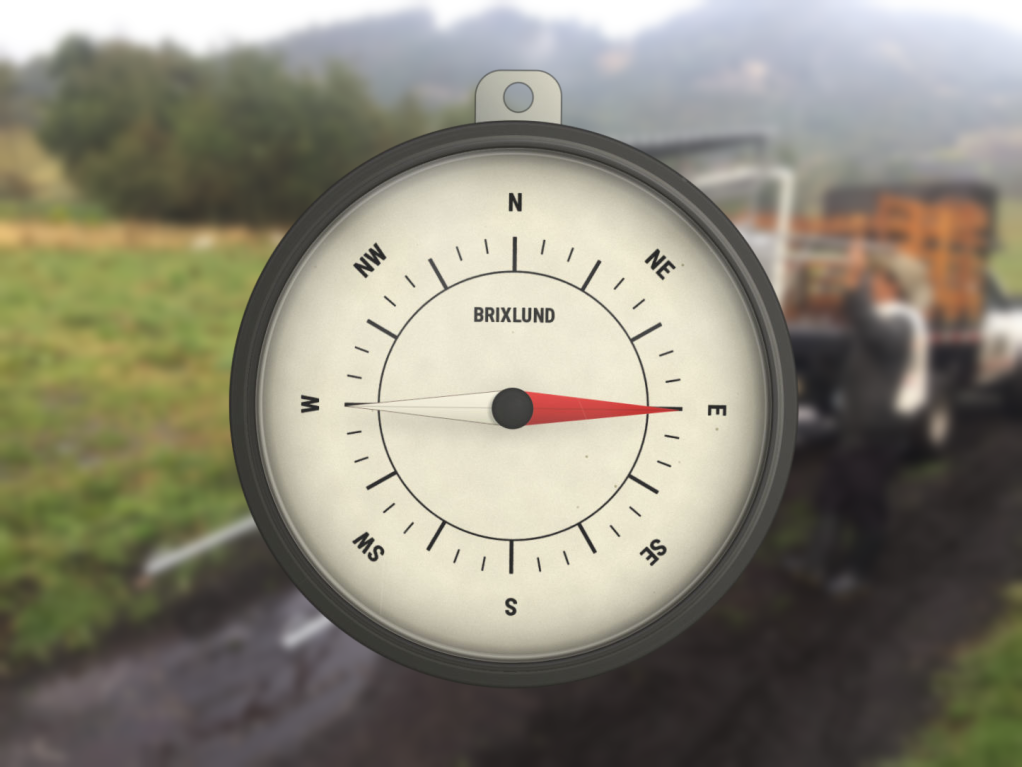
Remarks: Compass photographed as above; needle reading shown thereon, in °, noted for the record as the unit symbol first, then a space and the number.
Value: ° 90
